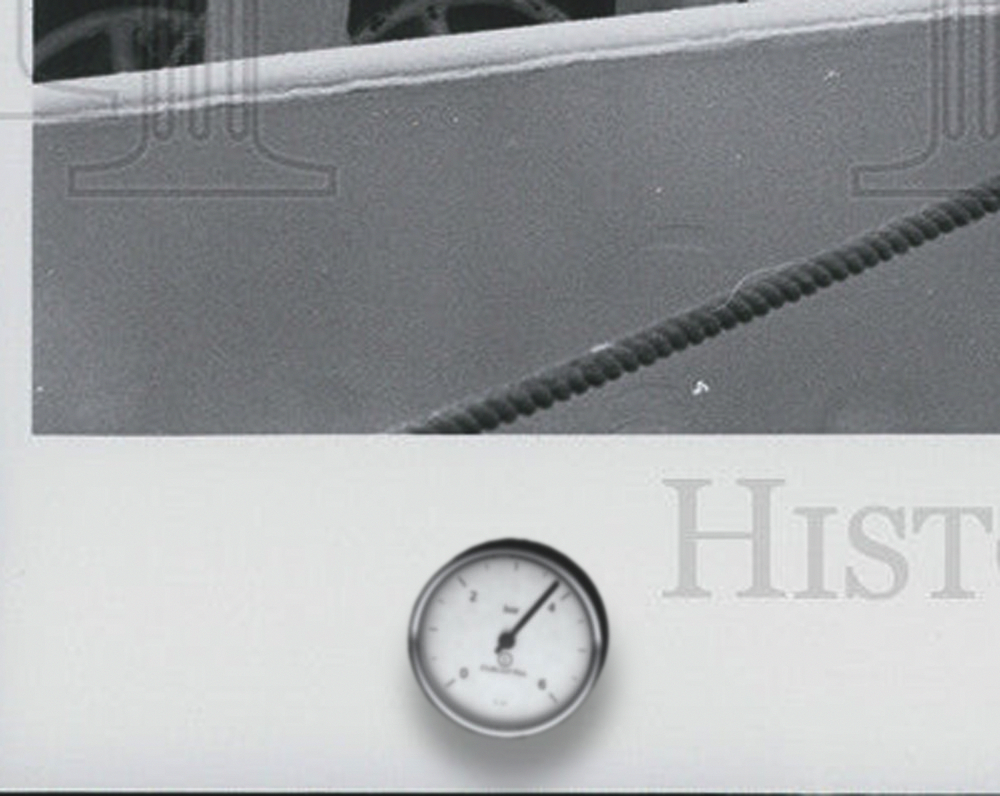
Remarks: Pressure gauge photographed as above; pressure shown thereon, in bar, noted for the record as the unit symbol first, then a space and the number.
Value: bar 3.75
